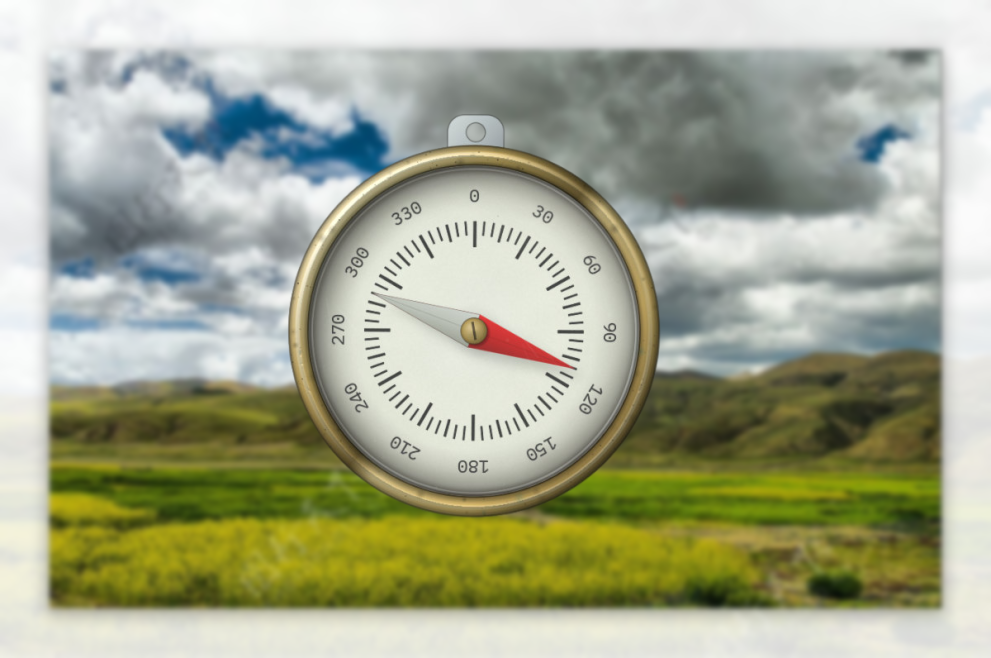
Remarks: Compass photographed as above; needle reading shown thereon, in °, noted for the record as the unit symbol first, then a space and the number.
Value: ° 110
